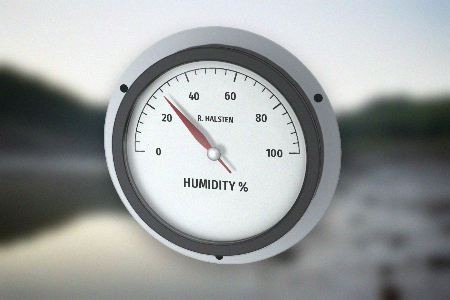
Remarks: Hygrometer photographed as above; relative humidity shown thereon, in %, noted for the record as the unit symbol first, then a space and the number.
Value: % 28
